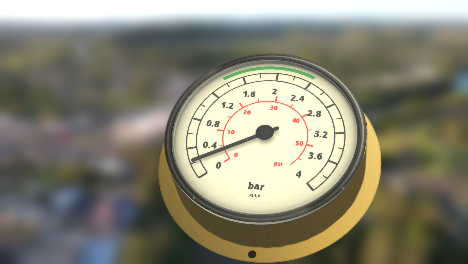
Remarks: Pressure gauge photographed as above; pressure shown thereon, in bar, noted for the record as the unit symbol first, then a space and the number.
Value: bar 0.2
